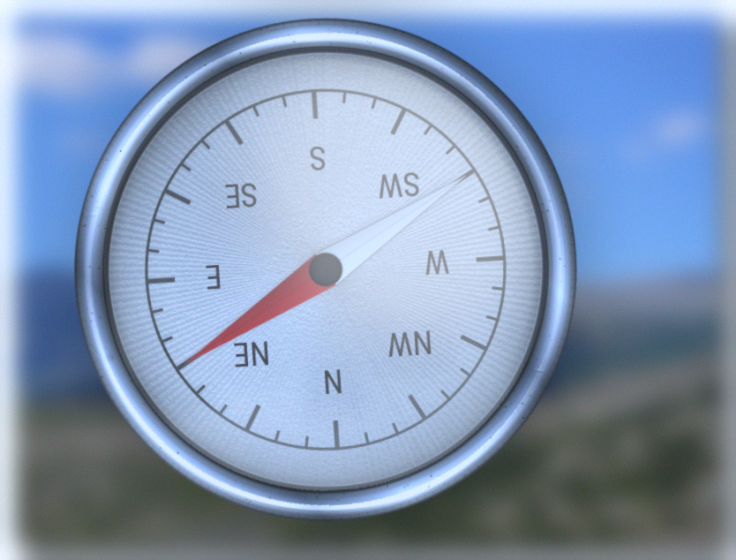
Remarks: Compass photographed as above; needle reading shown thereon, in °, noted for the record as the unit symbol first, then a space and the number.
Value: ° 60
